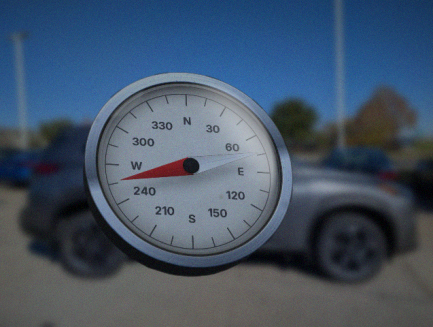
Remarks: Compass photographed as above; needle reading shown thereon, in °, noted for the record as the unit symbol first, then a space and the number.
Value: ° 255
